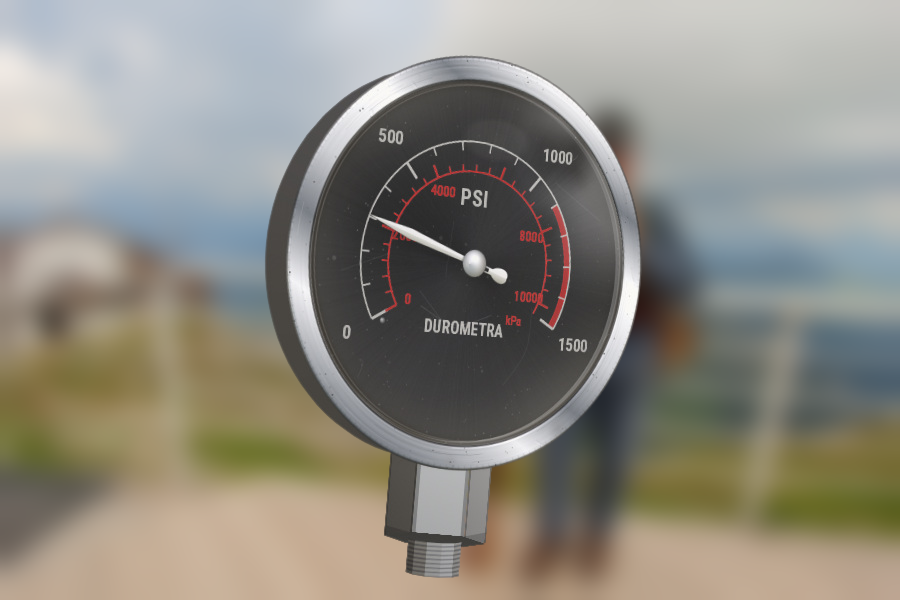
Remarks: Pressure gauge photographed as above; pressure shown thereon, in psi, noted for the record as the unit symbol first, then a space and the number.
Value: psi 300
